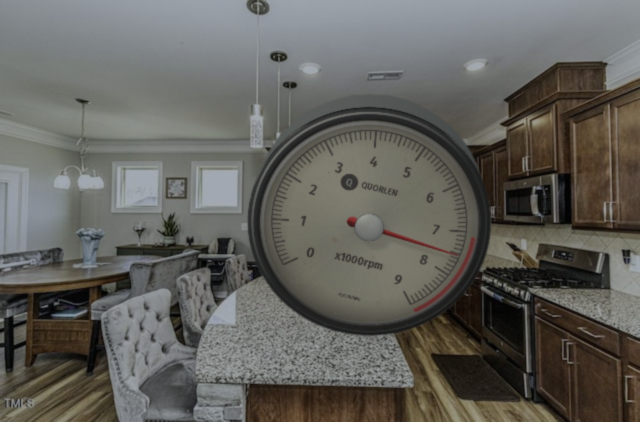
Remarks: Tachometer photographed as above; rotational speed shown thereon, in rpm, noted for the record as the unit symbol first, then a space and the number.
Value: rpm 7500
